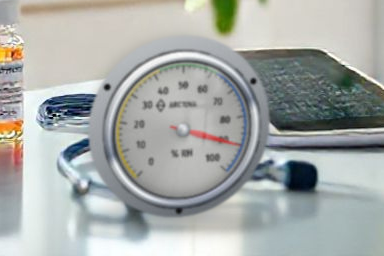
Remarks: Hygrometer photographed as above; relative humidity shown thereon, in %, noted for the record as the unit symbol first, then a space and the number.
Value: % 90
